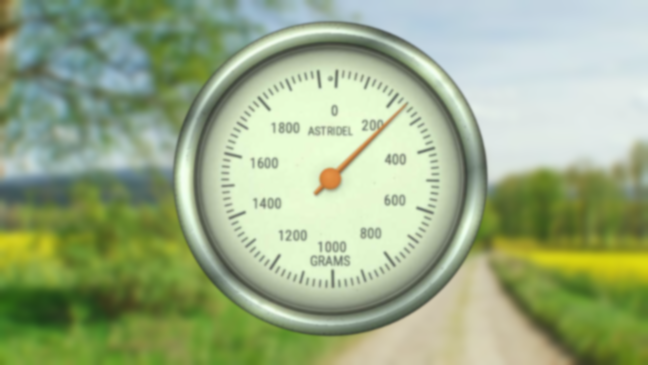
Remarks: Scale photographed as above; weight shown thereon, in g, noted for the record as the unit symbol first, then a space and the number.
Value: g 240
